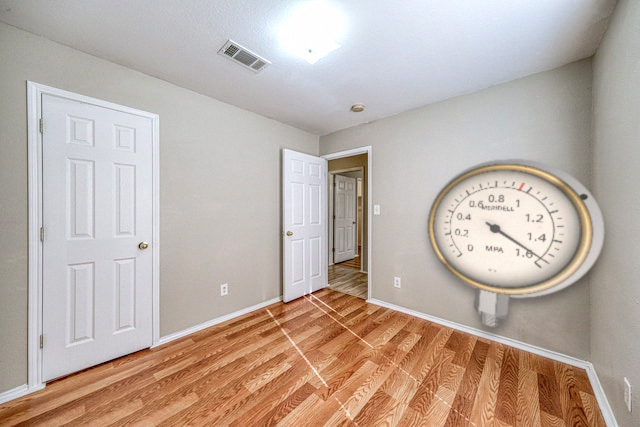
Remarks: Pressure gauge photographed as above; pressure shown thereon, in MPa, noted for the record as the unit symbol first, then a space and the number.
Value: MPa 1.55
